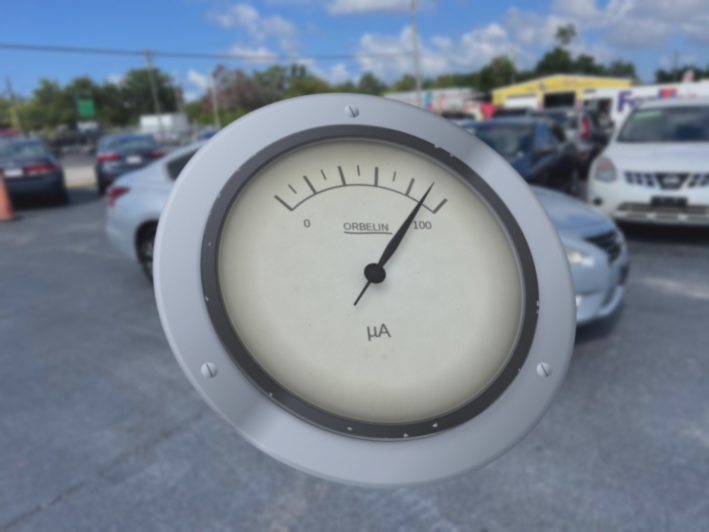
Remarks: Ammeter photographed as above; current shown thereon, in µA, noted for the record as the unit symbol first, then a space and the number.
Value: µA 90
